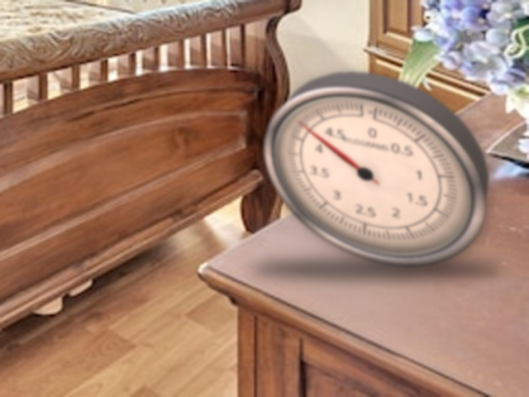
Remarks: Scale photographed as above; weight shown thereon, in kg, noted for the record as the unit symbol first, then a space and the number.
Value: kg 4.25
